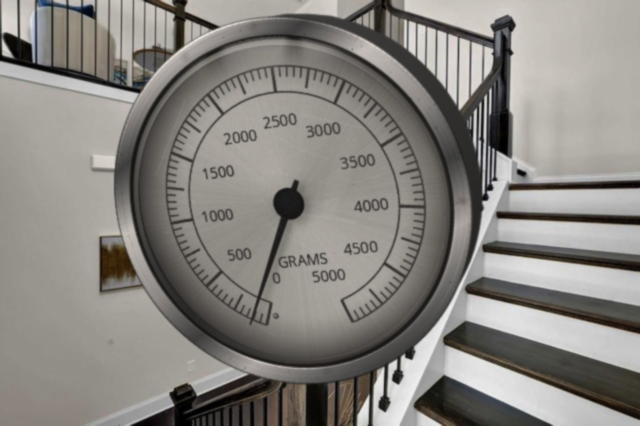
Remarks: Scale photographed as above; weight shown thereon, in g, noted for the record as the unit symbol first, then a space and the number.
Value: g 100
